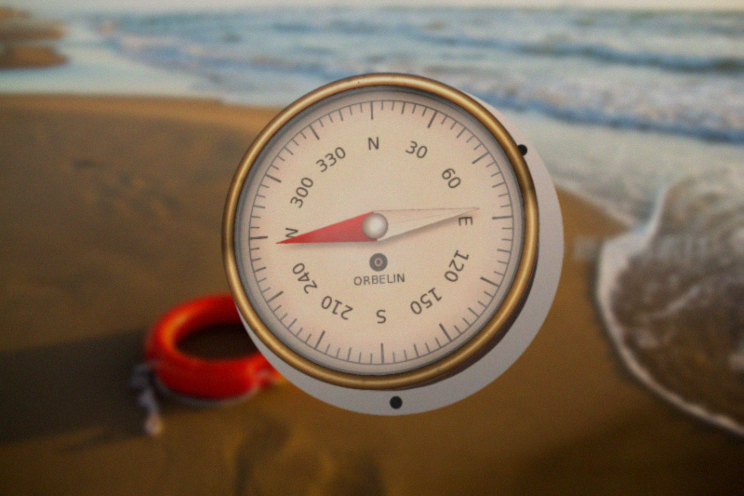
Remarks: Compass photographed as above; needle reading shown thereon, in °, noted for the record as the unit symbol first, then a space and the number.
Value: ° 265
